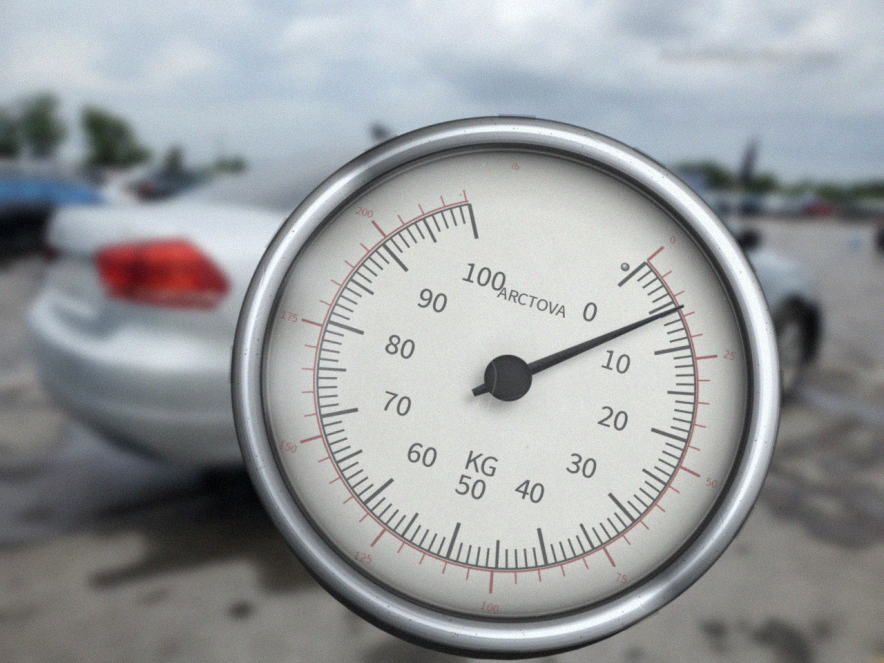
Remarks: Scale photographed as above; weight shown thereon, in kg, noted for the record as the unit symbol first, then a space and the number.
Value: kg 6
